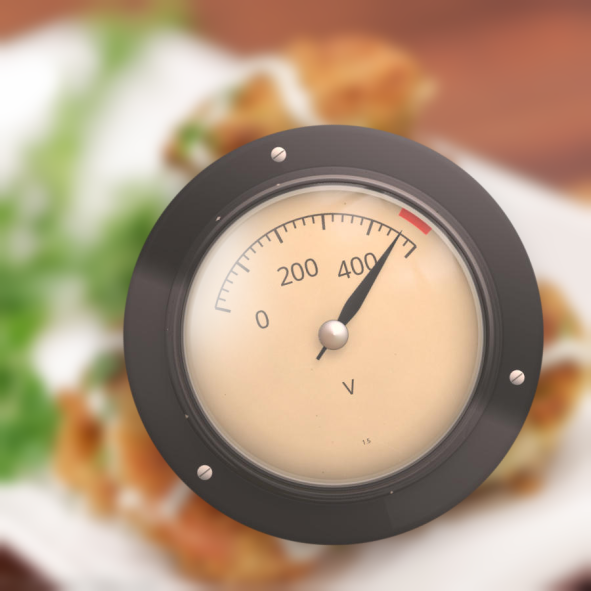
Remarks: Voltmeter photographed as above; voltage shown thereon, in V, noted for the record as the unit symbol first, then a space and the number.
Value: V 460
